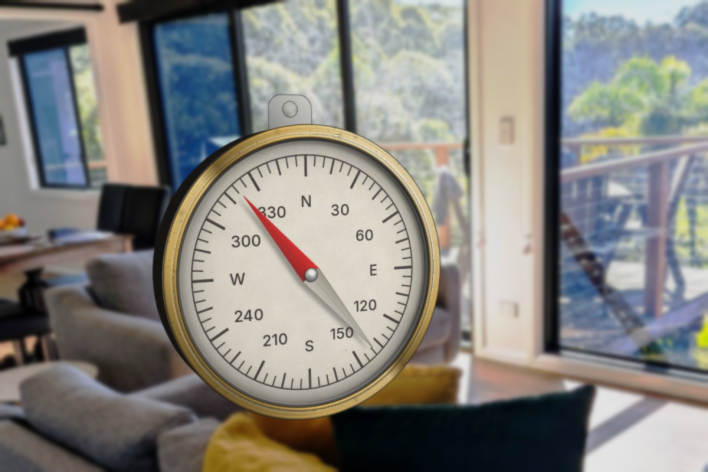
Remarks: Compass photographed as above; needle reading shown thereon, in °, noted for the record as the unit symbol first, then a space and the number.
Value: ° 320
